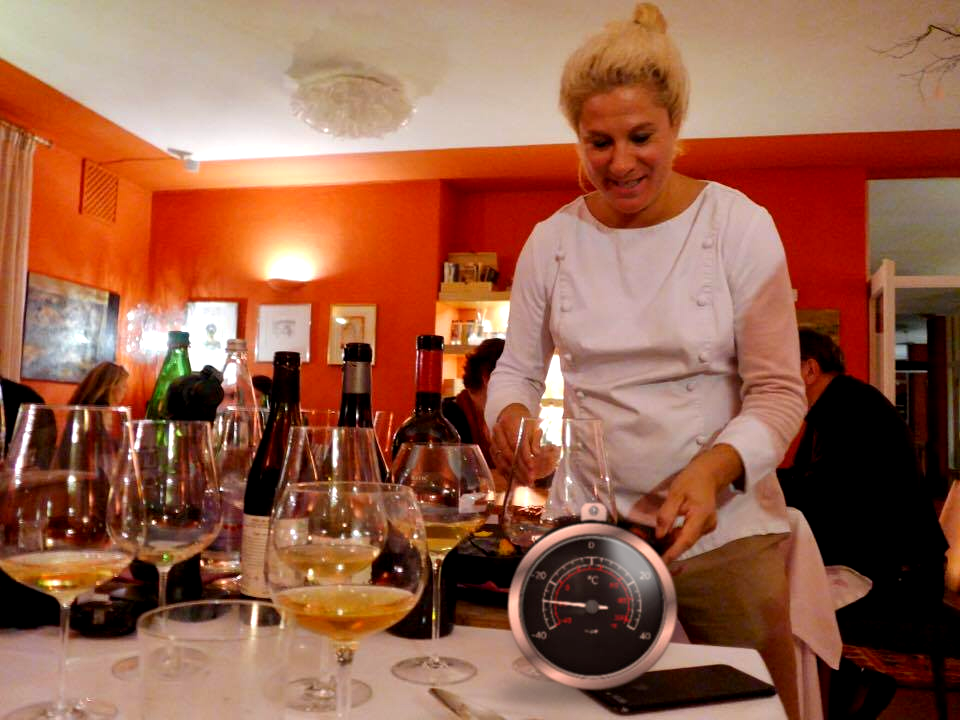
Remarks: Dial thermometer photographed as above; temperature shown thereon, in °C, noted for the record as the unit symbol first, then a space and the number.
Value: °C -28
